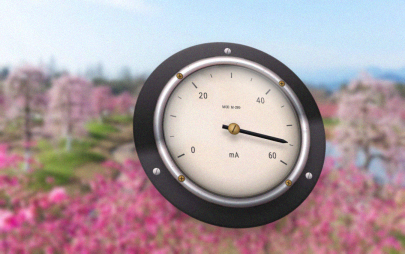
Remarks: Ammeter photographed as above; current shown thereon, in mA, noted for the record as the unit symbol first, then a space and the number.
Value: mA 55
